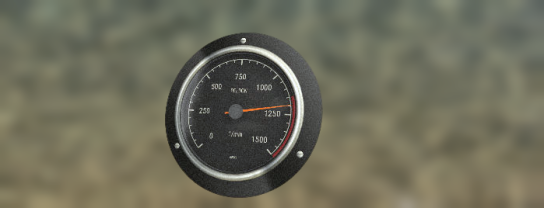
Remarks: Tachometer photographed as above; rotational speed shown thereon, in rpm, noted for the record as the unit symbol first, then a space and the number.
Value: rpm 1200
